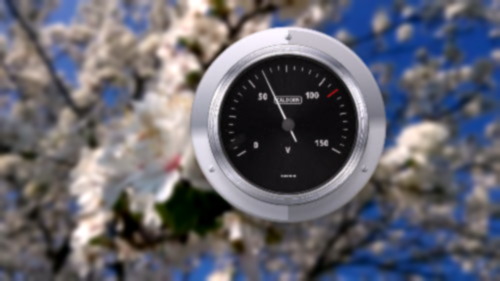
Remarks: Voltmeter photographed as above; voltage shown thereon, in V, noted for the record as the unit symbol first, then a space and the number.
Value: V 60
